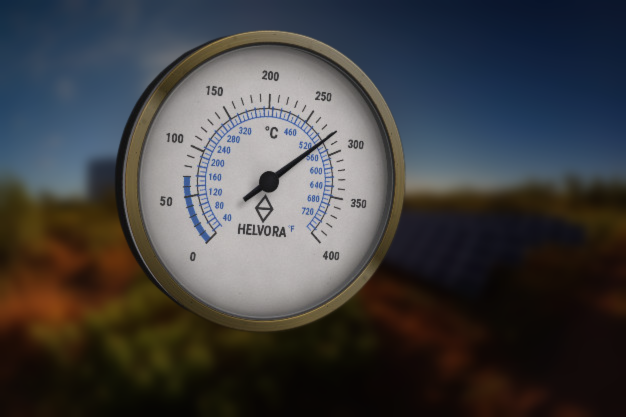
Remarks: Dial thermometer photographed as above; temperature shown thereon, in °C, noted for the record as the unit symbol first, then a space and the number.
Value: °C 280
